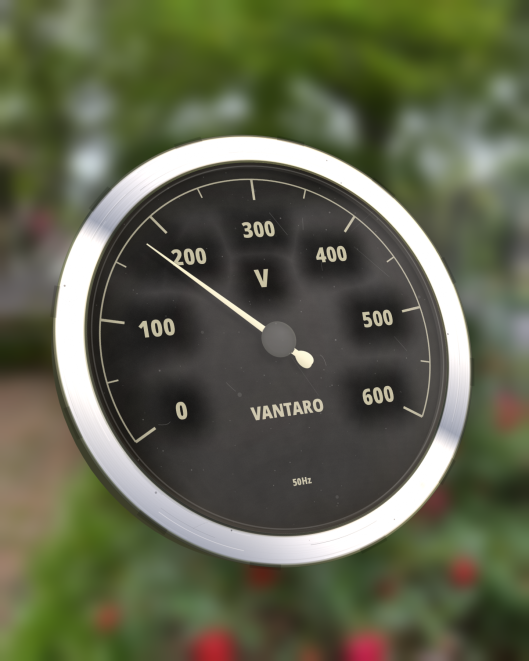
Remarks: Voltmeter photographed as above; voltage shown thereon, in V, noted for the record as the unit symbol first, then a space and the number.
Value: V 175
